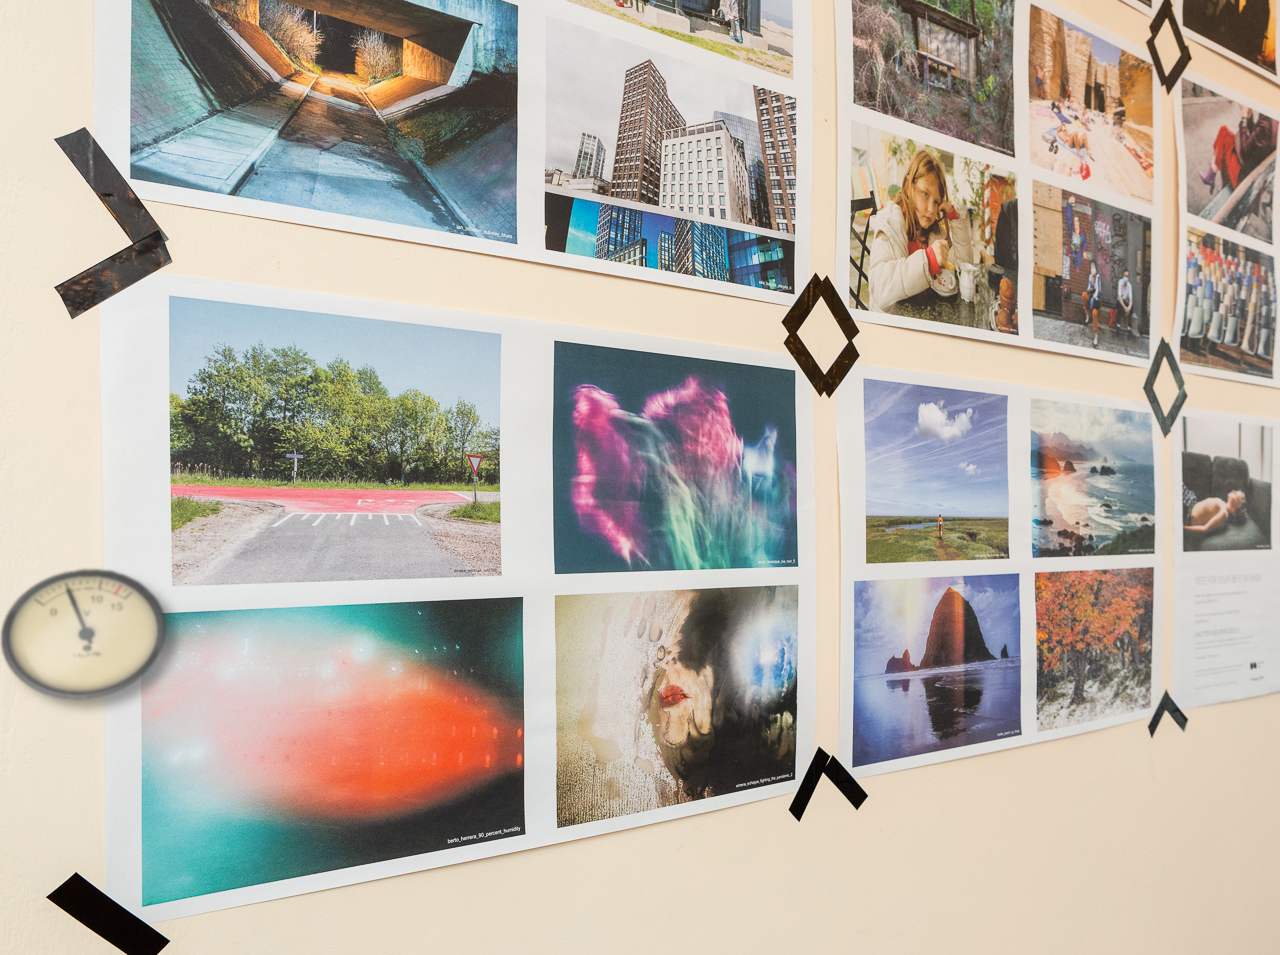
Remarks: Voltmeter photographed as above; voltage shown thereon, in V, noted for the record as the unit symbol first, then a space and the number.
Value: V 5
